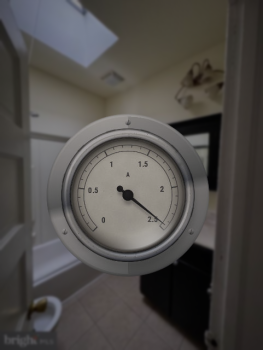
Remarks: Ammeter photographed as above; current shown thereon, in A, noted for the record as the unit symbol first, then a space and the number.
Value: A 2.45
